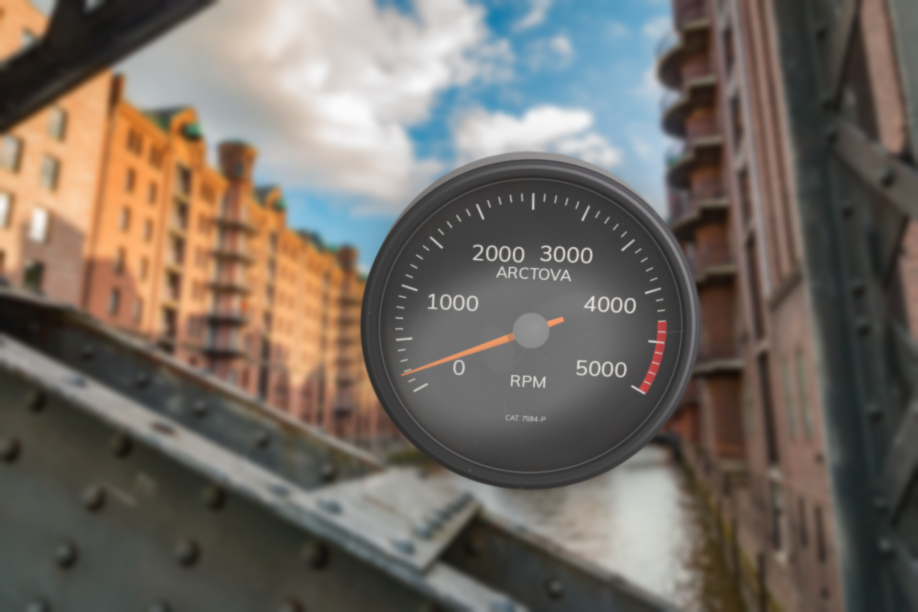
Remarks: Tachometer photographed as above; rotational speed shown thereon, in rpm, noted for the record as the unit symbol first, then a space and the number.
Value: rpm 200
